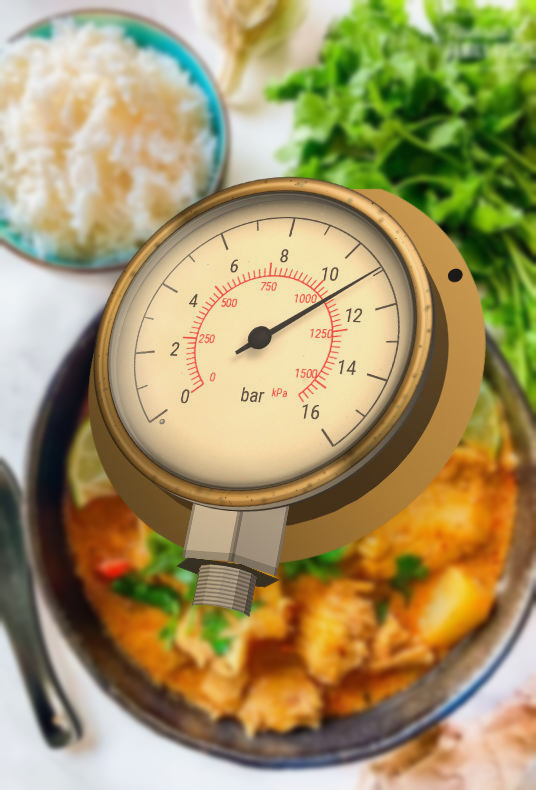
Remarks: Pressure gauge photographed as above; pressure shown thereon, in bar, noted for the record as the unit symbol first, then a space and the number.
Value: bar 11
